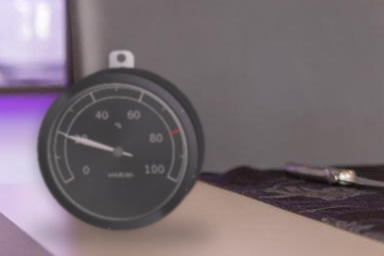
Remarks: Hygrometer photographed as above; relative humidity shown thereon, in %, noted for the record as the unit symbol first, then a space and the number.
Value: % 20
